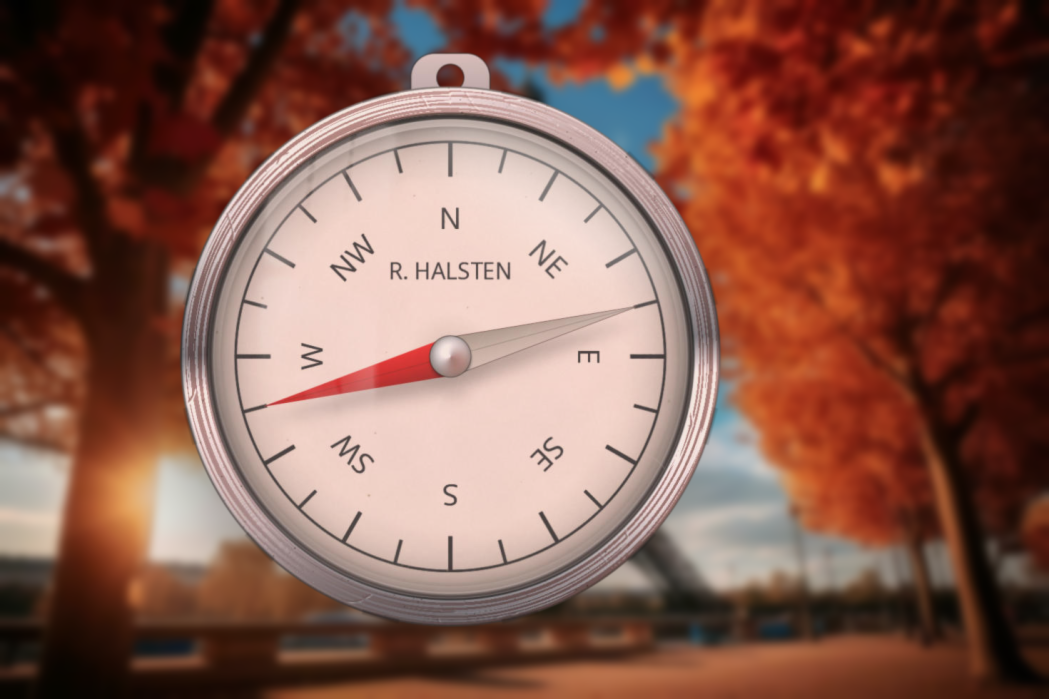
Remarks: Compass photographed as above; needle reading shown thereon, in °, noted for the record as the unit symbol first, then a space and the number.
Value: ° 255
